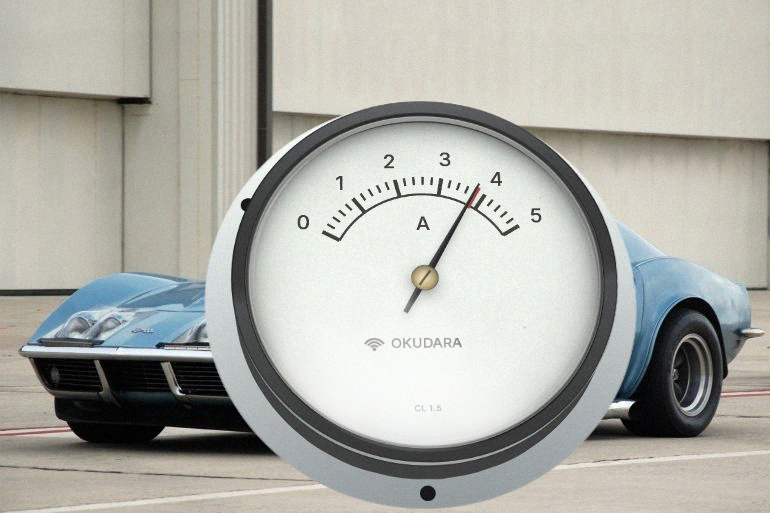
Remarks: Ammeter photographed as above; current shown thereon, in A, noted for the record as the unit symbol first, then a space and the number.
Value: A 3.8
